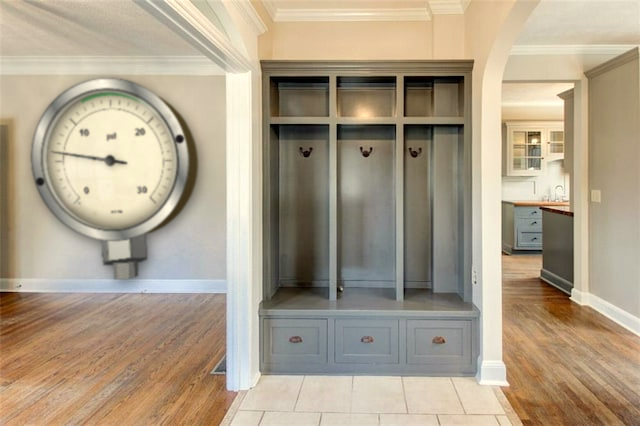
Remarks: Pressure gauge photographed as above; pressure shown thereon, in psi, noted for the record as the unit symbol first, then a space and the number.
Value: psi 6
